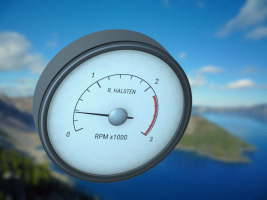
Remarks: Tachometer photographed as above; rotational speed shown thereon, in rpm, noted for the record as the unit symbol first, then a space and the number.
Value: rpm 400
